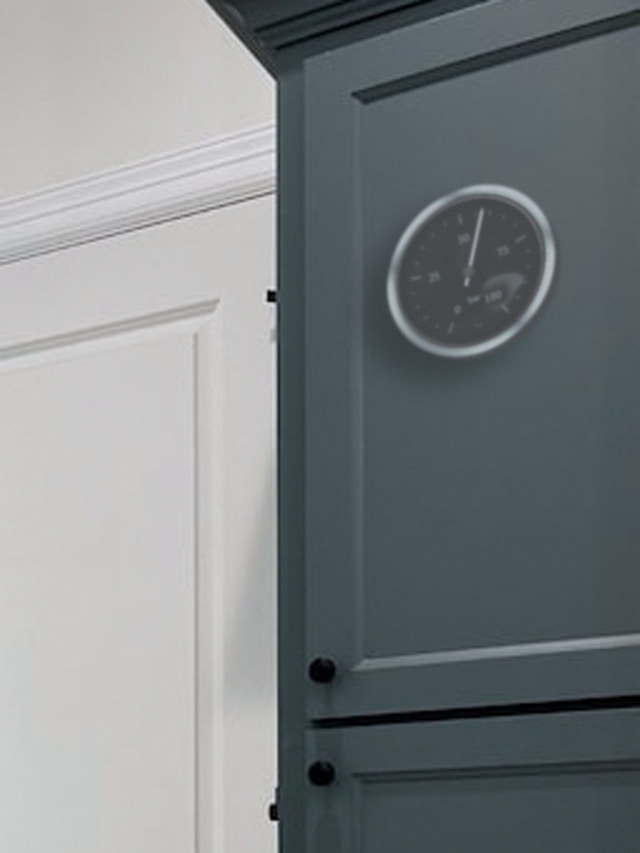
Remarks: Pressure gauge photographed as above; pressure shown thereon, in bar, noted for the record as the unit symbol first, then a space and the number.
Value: bar 57.5
